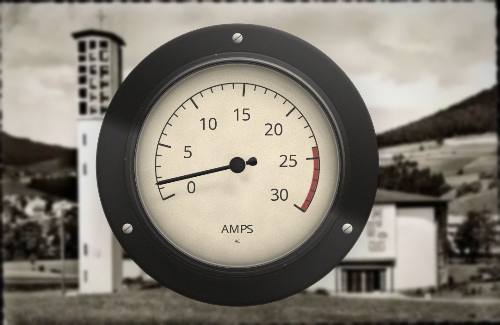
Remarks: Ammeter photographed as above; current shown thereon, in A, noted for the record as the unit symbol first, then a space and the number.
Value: A 1.5
